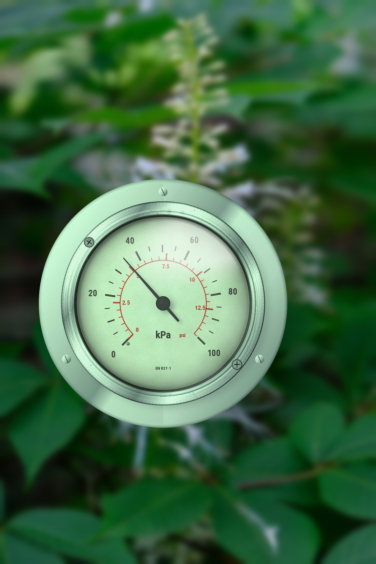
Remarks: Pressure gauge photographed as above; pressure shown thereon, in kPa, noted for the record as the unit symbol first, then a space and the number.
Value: kPa 35
